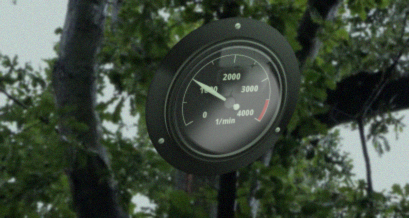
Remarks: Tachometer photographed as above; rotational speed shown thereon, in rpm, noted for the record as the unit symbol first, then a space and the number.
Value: rpm 1000
